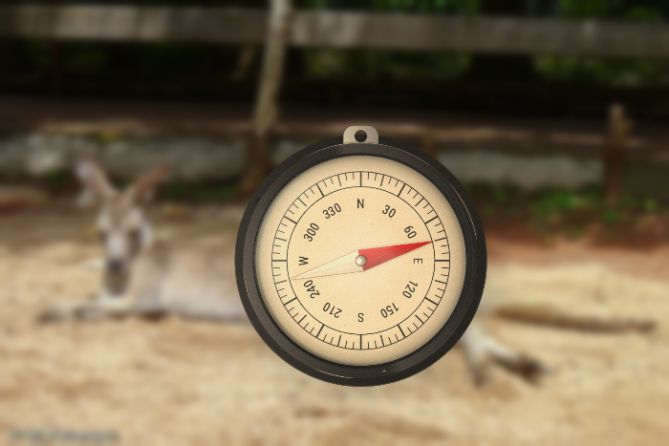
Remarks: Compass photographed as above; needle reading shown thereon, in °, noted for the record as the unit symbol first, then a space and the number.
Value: ° 75
